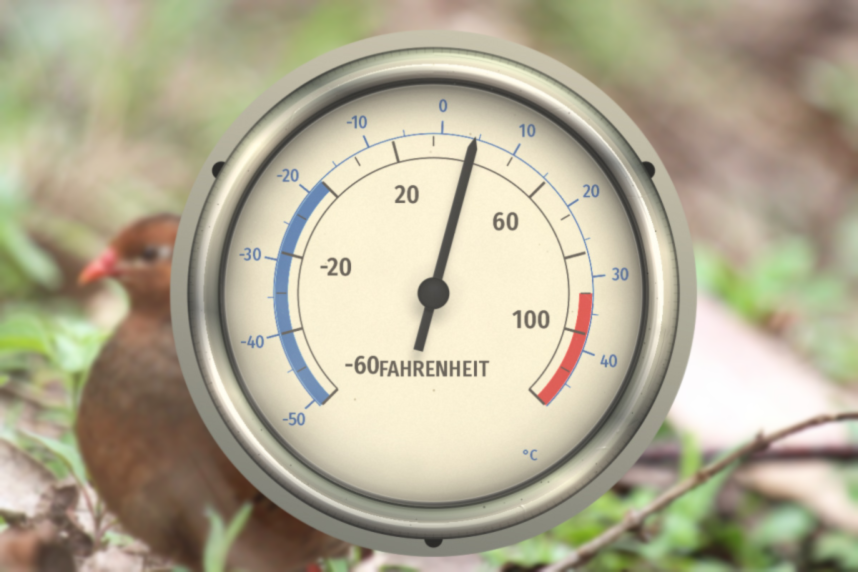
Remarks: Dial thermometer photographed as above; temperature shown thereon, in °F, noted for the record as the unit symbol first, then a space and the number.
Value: °F 40
